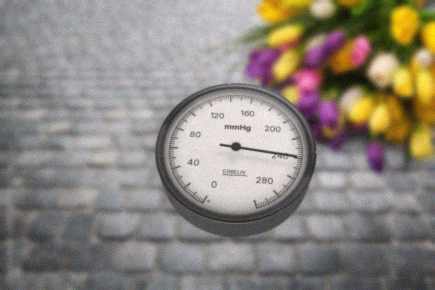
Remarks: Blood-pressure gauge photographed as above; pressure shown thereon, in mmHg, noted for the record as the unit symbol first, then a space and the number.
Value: mmHg 240
